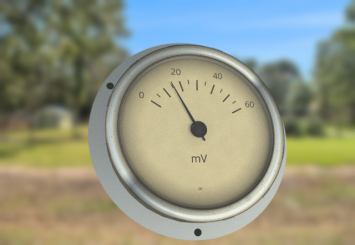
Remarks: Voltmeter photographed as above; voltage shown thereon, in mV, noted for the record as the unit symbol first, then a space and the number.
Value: mV 15
